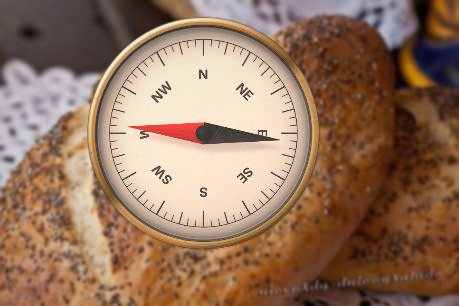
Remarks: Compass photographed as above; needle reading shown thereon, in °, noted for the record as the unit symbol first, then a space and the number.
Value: ° 275
